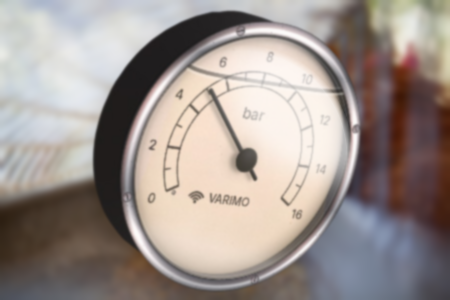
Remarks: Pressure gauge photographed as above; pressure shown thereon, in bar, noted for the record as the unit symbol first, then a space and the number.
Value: bar 5
